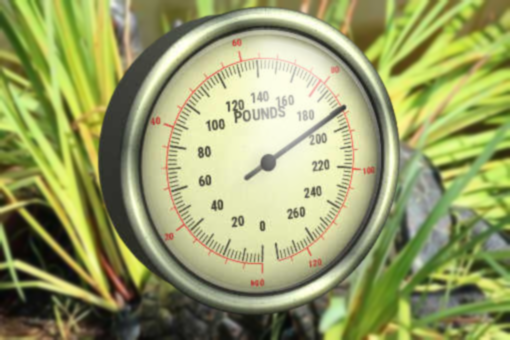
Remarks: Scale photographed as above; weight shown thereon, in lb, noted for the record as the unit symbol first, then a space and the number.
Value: lb 190
